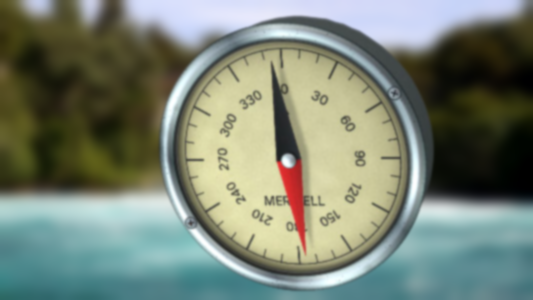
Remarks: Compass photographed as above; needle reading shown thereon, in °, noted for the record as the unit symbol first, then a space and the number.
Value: ° 175
